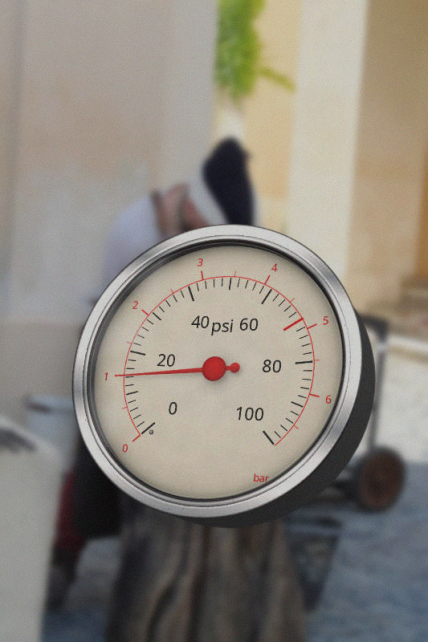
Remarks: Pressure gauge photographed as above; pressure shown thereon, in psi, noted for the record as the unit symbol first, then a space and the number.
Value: psi 14
